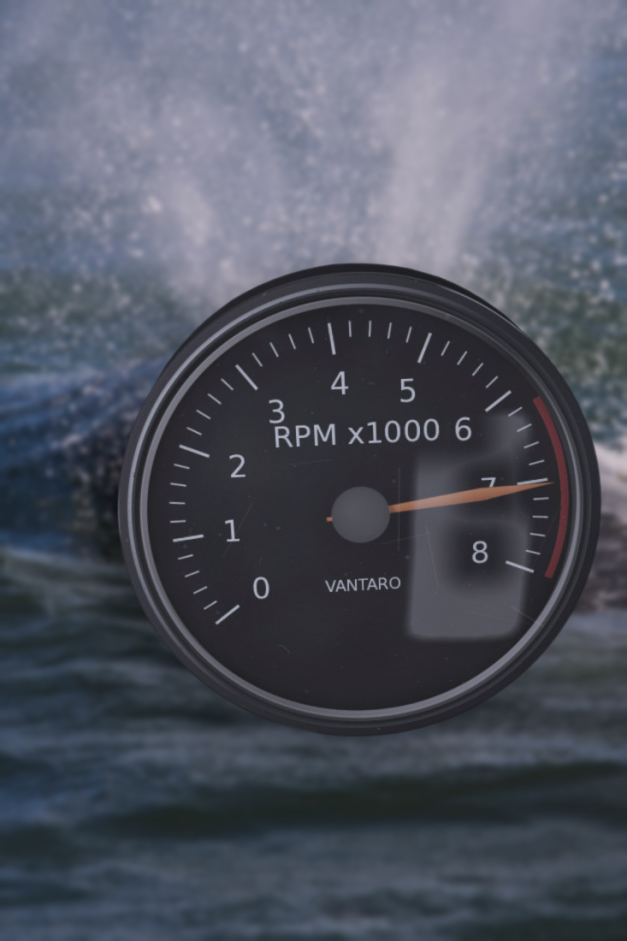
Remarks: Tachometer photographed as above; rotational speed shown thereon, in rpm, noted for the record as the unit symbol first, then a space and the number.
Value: rpm 7000
